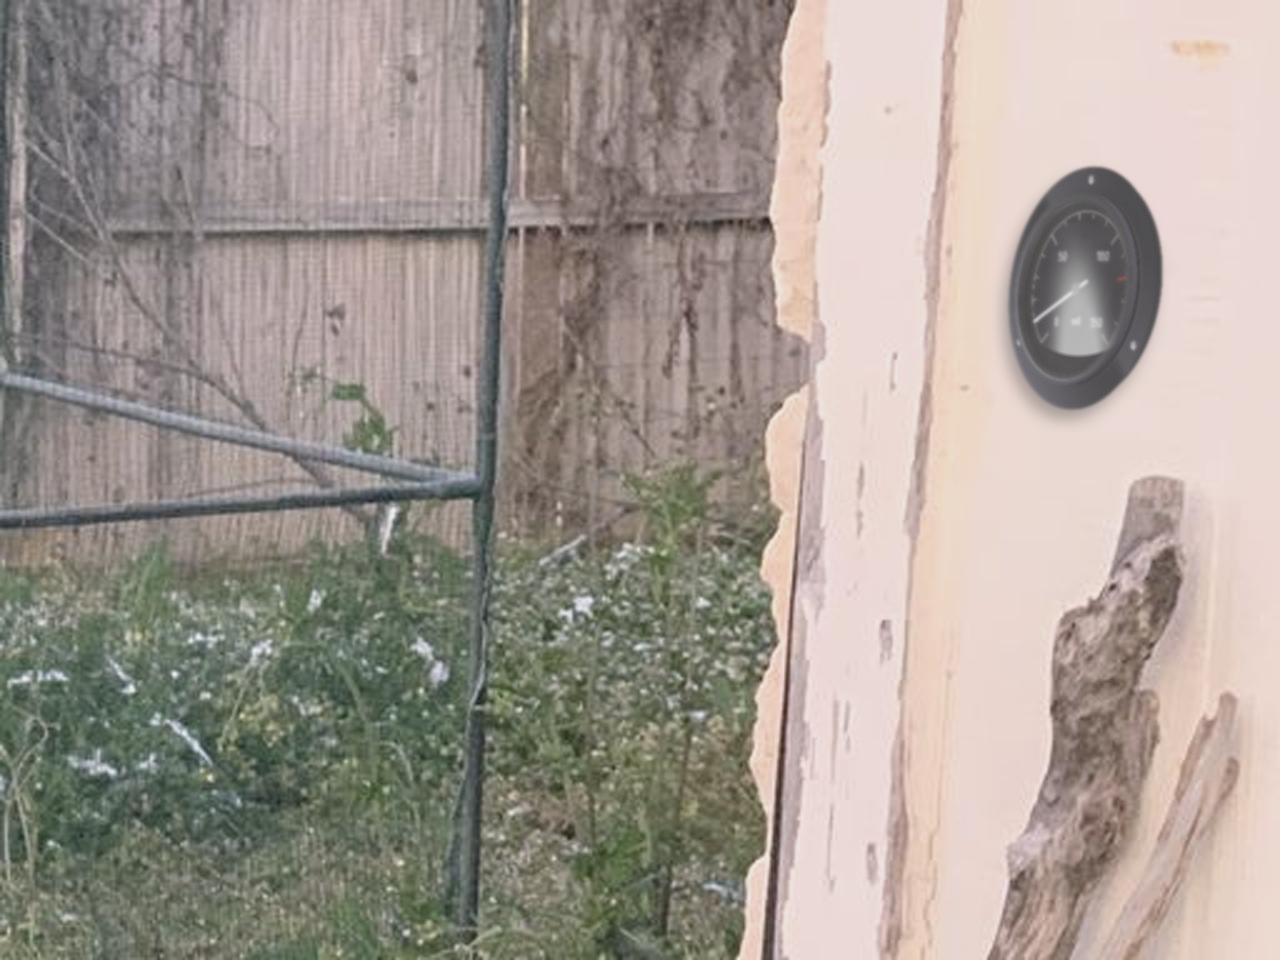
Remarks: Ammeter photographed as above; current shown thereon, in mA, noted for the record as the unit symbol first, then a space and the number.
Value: mA 10
